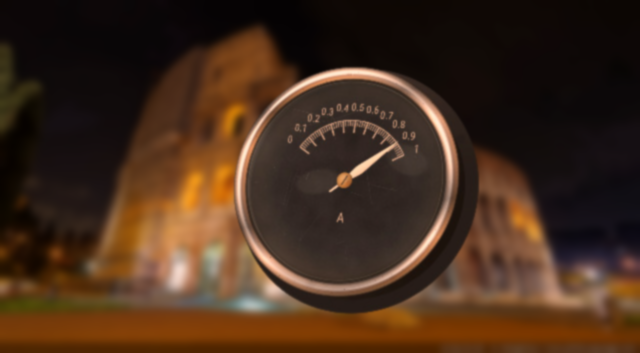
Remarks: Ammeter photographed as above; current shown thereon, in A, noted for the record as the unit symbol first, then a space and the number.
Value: A 0.9
